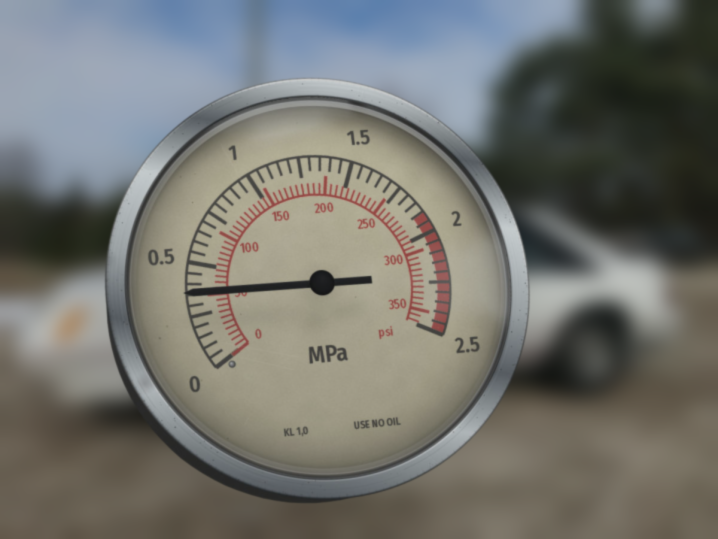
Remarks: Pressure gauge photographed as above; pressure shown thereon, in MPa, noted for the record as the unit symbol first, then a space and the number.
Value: MPa 0.35
